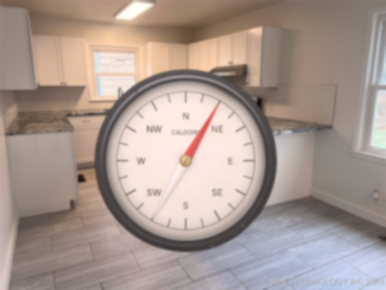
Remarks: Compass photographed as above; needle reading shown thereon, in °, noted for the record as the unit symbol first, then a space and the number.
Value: ° 30
